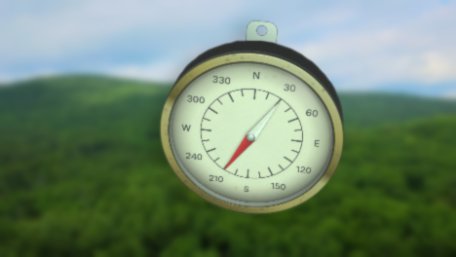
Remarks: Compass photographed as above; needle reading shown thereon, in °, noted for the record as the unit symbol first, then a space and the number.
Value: ° 210
